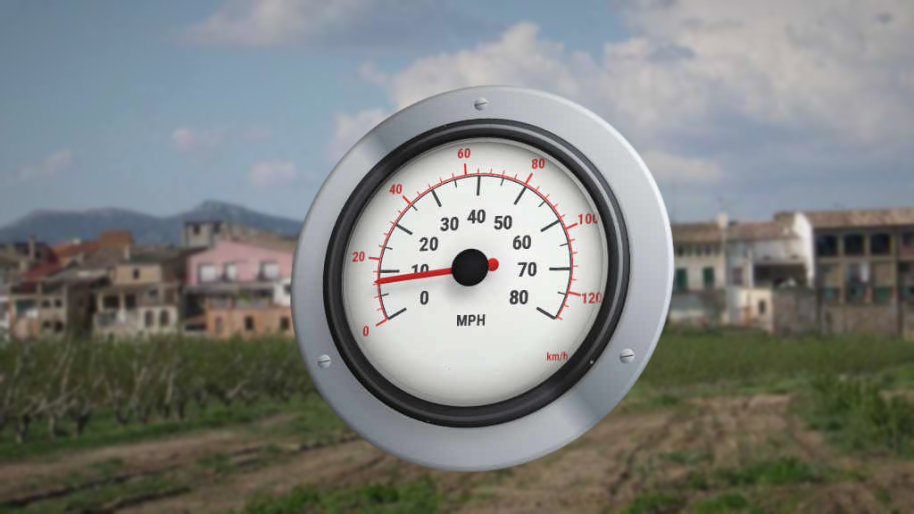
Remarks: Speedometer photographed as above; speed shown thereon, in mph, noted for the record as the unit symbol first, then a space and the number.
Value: mph 7.5
